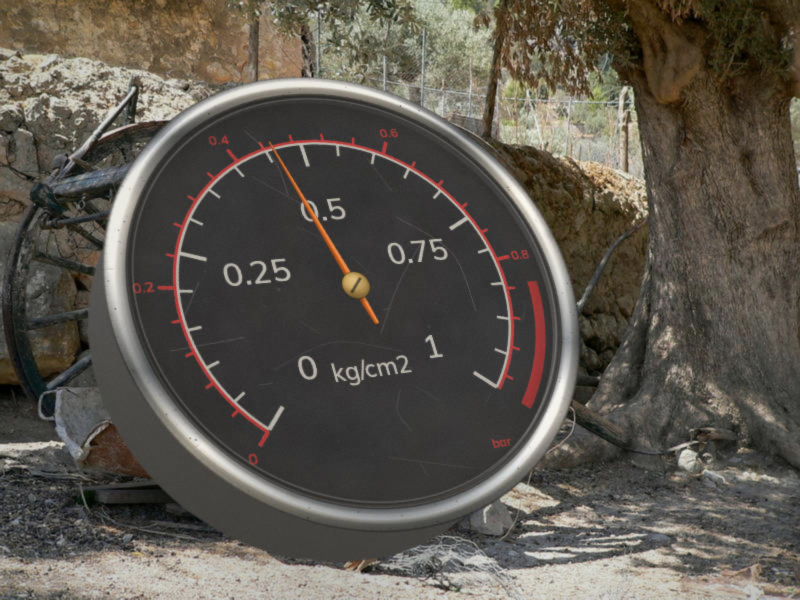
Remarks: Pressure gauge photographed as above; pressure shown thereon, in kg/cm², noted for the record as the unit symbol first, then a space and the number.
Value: kg/cm² 0.45
